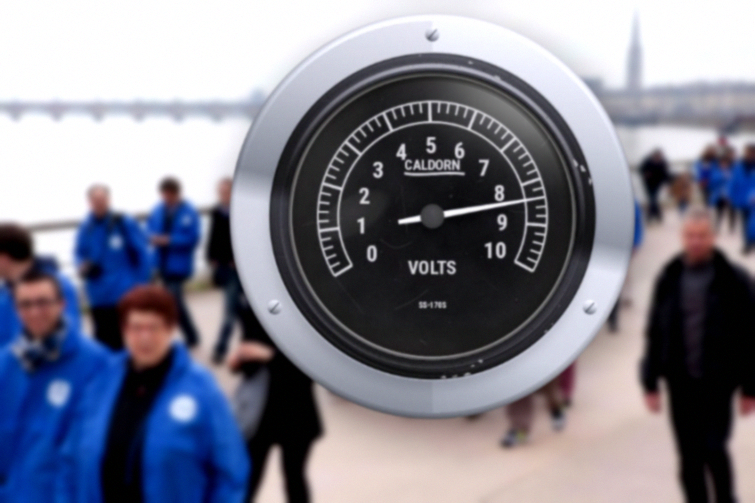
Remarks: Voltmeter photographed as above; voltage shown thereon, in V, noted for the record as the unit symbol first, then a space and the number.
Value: V 8.4
